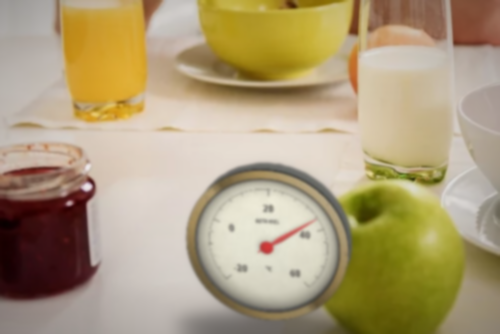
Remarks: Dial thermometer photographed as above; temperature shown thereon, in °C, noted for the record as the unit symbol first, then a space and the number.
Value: °C 36
